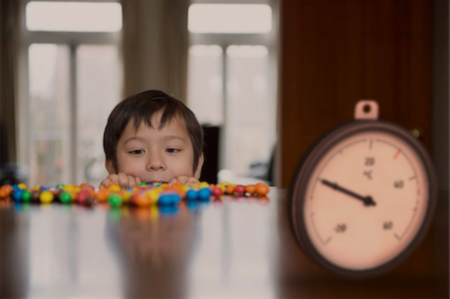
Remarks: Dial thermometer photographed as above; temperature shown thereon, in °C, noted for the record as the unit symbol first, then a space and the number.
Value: °C 0
